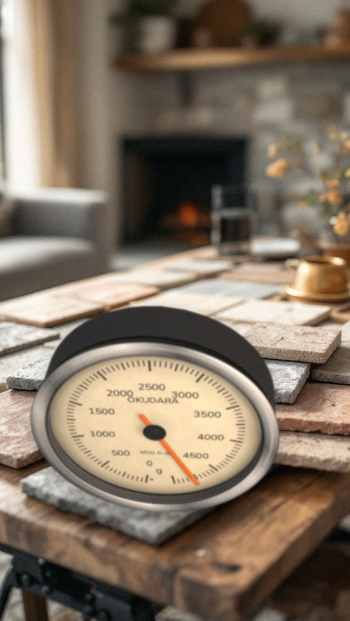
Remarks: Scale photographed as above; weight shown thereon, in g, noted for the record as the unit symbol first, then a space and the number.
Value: g 4750
